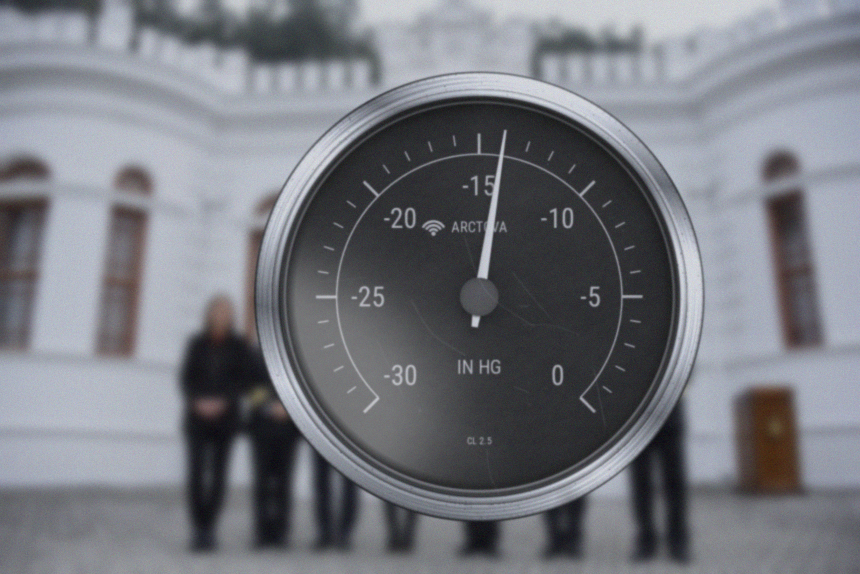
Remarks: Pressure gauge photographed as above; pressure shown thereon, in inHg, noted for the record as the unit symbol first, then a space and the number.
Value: inHg -14
